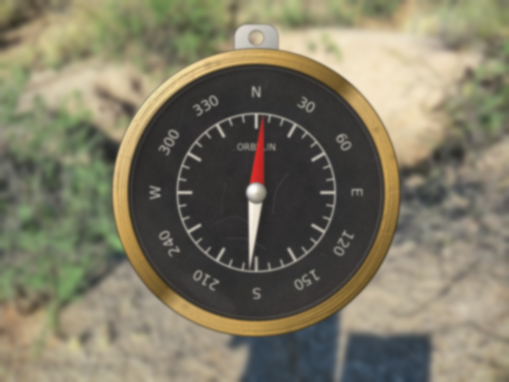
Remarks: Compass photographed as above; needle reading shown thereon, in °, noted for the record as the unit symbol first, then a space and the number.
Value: ° 5
